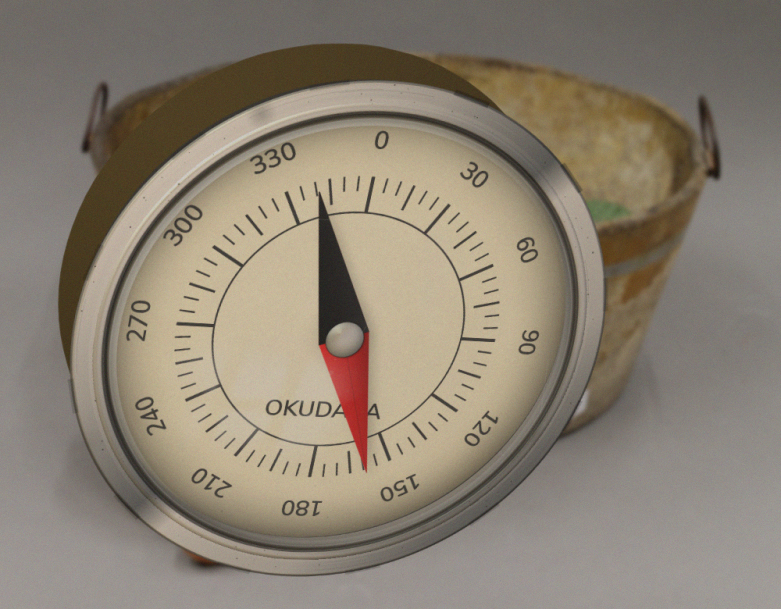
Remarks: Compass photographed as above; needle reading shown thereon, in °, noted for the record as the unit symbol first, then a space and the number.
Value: ° 160
